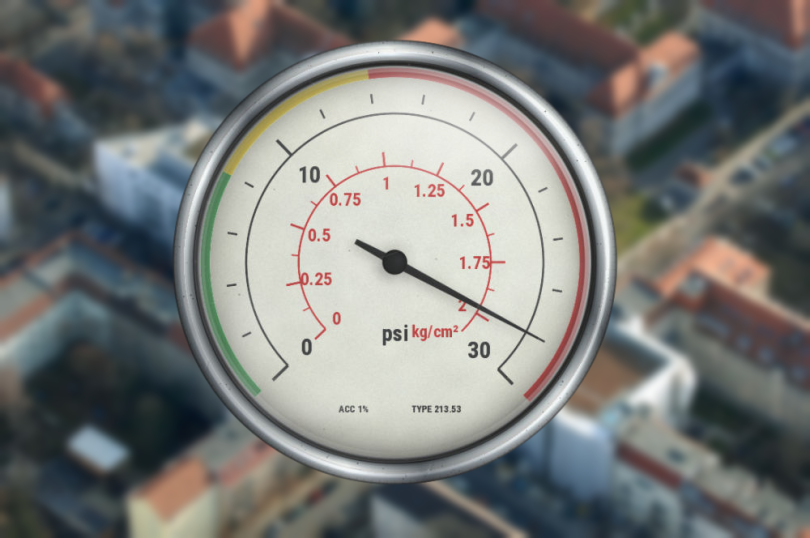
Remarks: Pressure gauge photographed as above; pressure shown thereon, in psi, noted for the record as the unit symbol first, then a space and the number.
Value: psi 28
